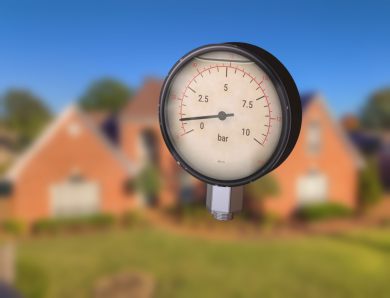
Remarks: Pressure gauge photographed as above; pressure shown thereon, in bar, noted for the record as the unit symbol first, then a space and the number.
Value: bar 0.75
